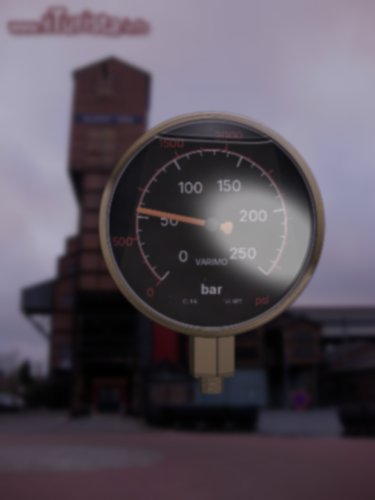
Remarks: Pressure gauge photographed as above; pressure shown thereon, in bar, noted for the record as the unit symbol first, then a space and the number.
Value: bar 55
